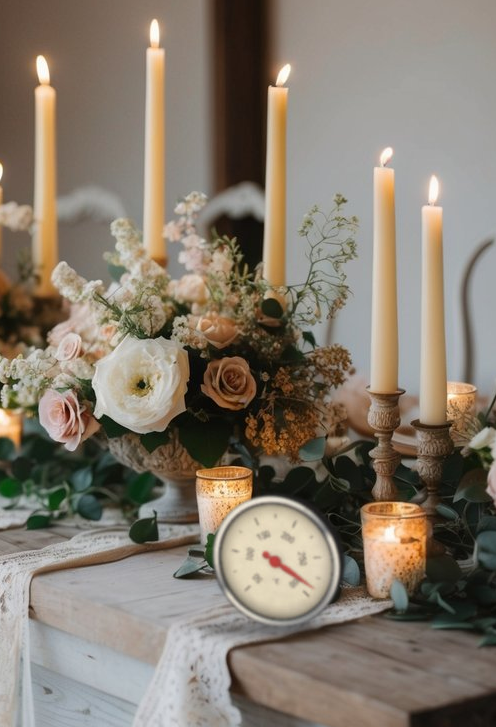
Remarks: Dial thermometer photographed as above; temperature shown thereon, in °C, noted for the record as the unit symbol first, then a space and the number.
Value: °C 287.5
